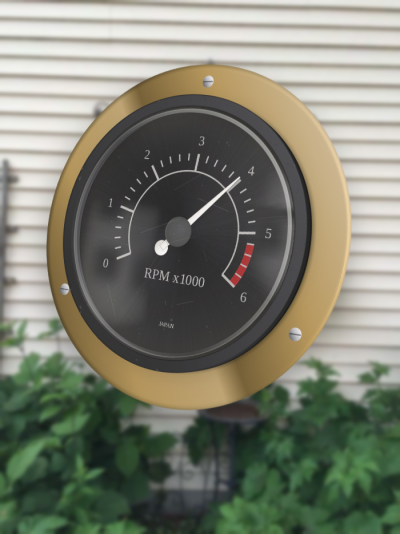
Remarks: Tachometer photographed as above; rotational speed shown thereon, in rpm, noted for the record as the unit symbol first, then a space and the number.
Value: rpm 4000
